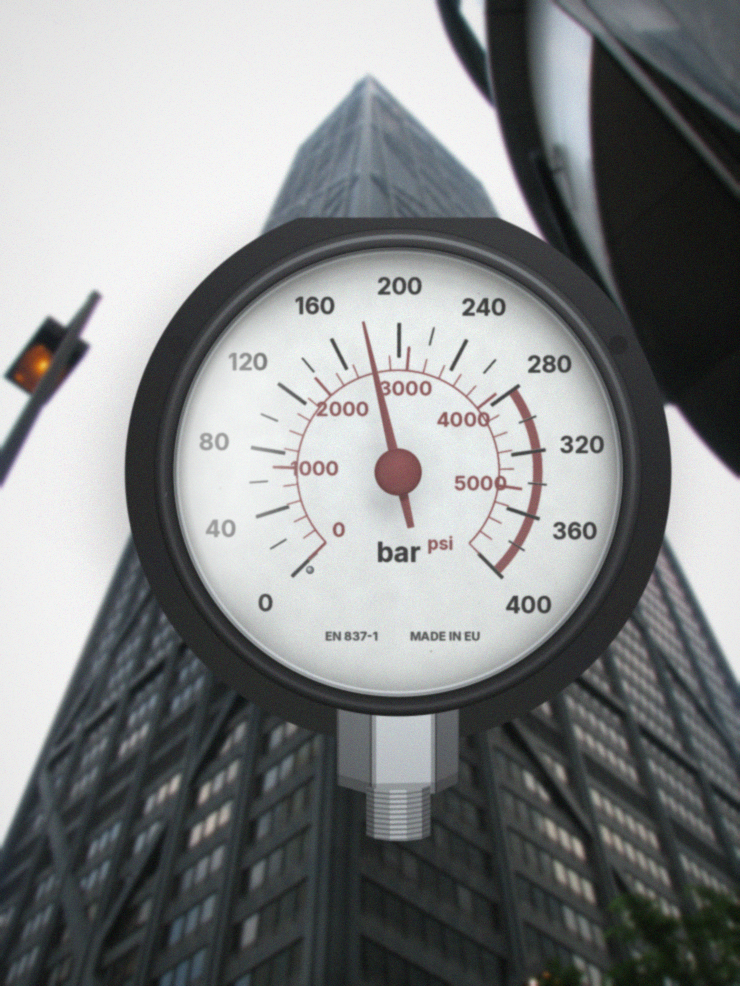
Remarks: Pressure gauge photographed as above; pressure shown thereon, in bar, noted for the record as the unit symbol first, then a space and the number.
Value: bar 180
